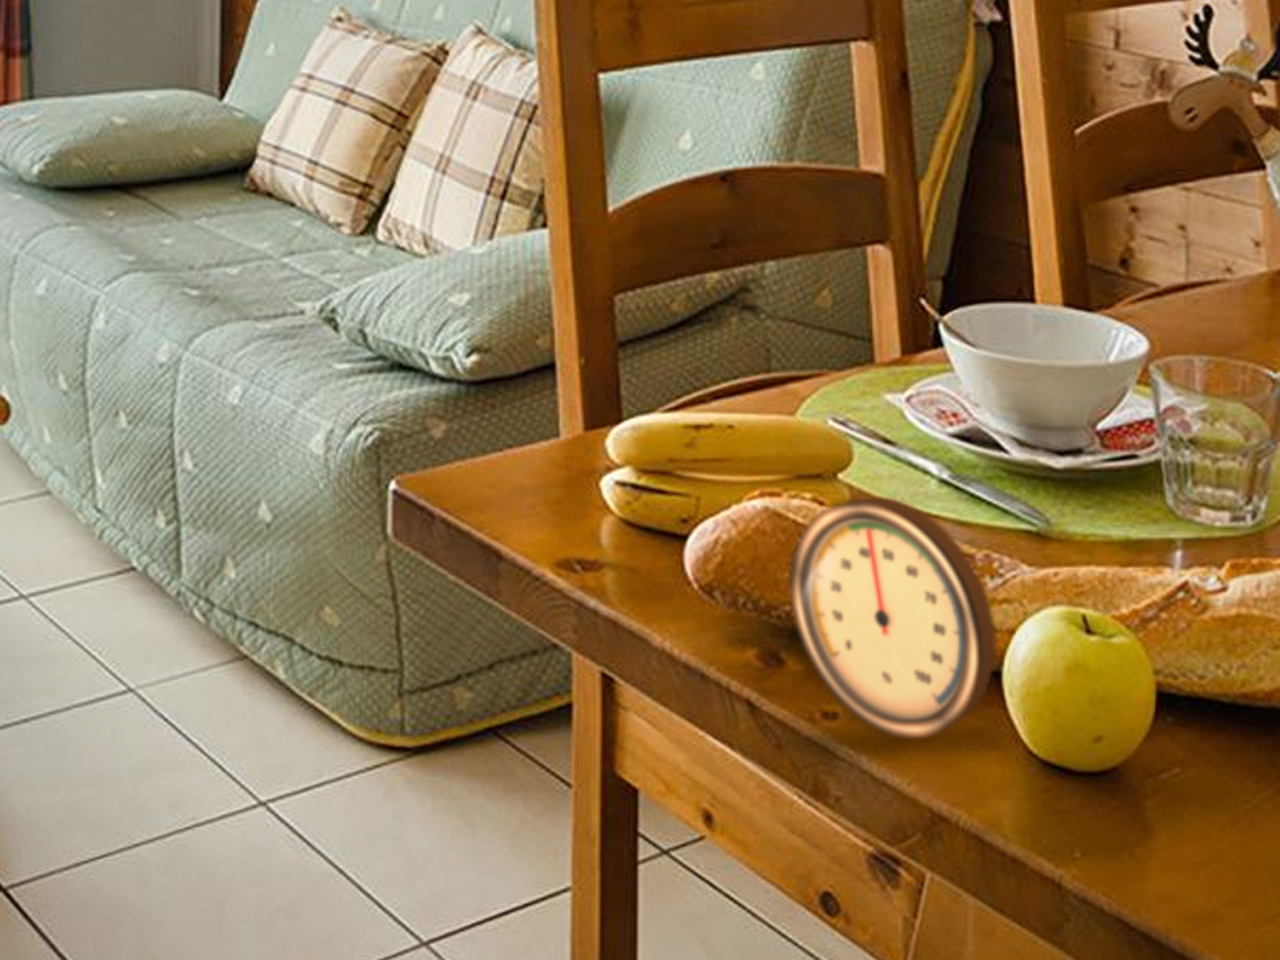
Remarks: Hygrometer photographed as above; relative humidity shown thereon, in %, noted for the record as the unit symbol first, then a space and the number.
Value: % 45
